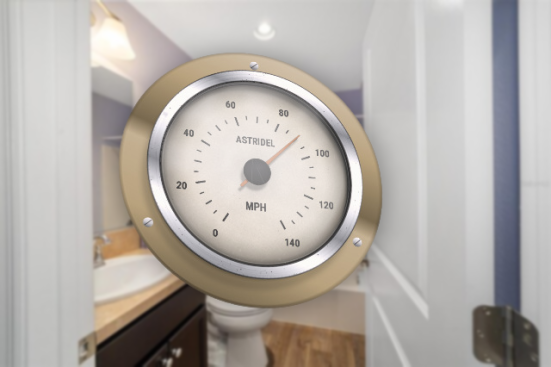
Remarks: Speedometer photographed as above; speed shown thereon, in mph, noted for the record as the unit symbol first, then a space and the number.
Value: mph 90
